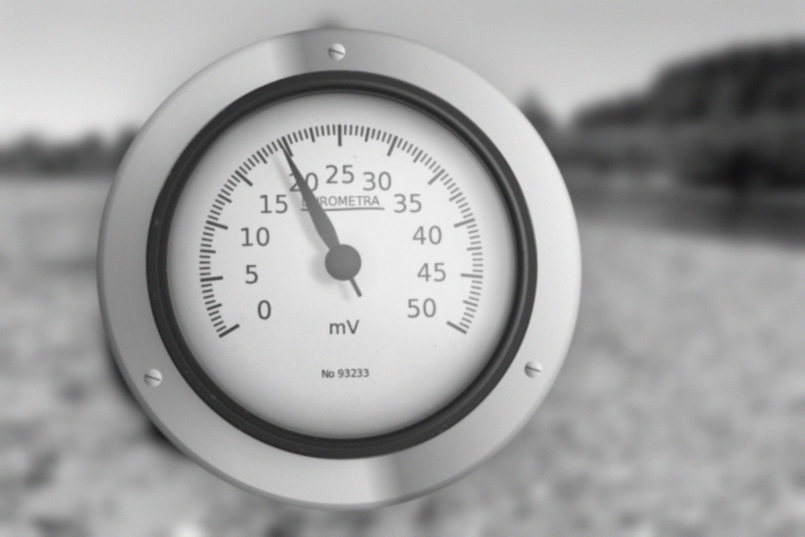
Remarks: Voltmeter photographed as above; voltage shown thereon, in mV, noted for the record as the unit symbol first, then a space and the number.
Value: mV 19.5
